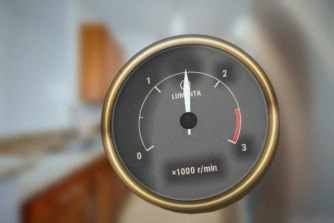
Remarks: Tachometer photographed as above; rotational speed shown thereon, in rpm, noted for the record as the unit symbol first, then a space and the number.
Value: rpm 1500
